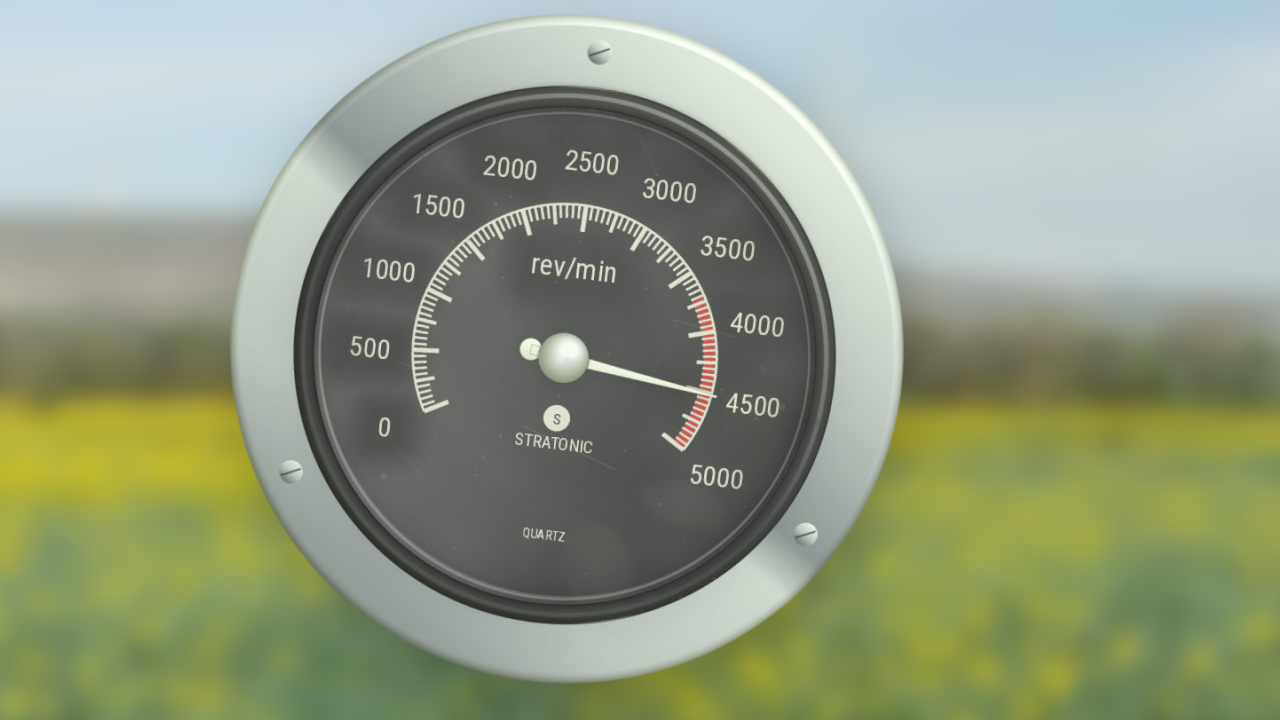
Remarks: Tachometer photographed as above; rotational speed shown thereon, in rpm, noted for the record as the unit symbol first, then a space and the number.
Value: rpm 4500
